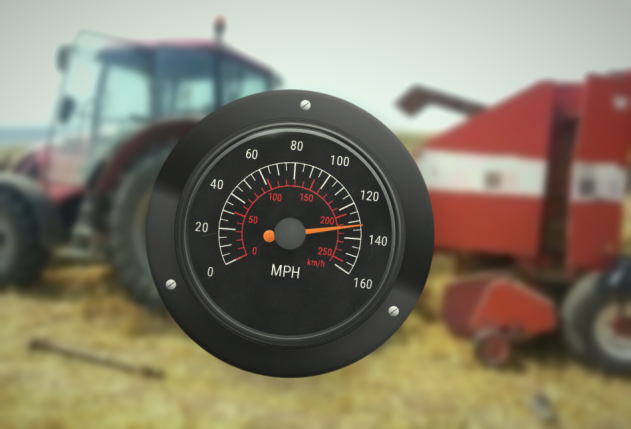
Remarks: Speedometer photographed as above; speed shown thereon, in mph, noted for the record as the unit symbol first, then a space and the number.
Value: mph 132.5
